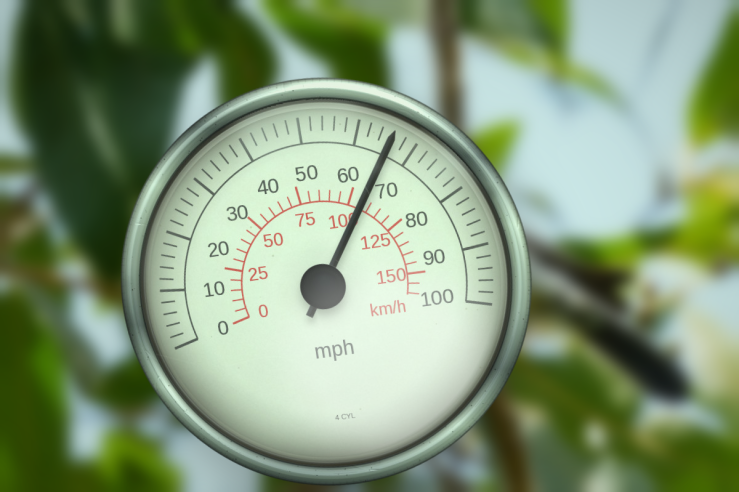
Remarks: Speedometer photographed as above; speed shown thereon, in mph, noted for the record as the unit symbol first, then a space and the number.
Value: mph 66
